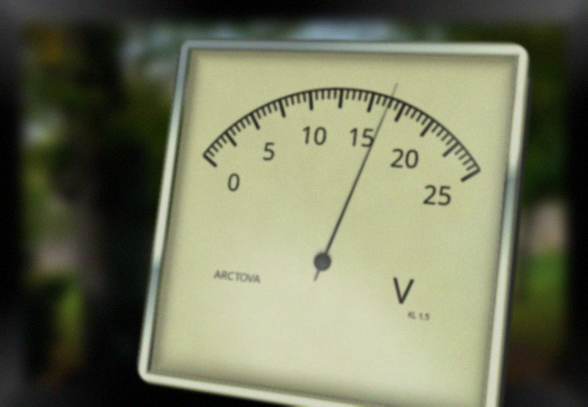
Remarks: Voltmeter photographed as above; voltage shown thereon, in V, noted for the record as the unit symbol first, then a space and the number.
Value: V 16.5
